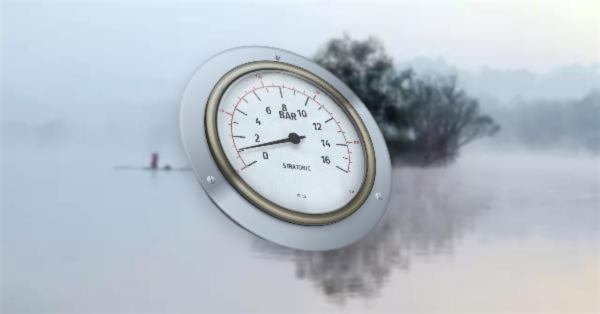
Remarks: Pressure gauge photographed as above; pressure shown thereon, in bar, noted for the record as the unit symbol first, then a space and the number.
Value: bar 1
